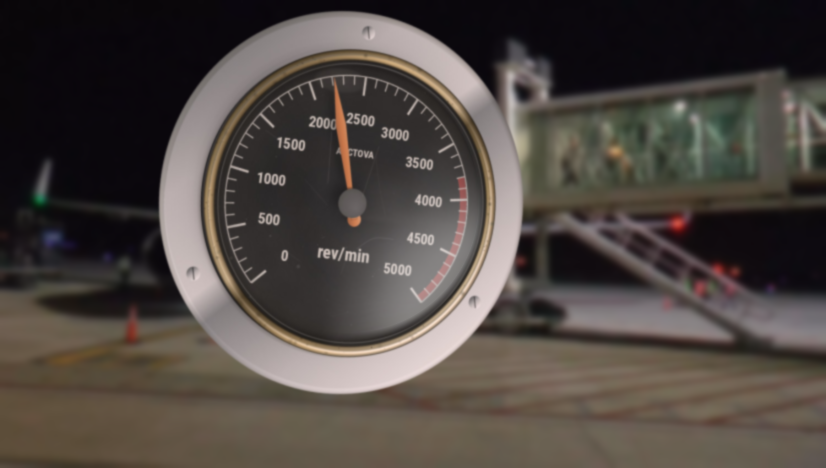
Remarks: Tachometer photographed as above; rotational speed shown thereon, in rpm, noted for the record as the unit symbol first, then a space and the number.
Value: rpm 2200
